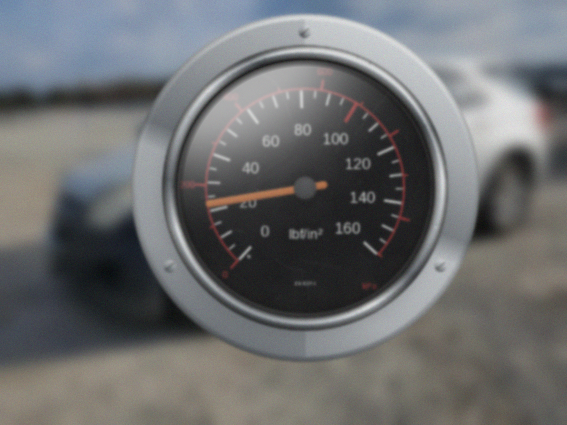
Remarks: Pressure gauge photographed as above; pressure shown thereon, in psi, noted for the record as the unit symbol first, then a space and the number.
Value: psi 22.5
